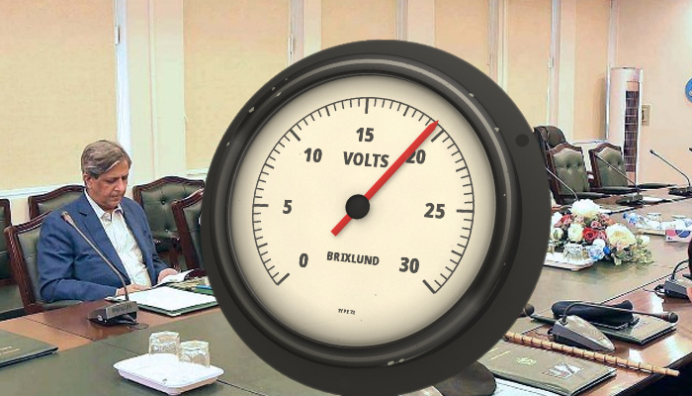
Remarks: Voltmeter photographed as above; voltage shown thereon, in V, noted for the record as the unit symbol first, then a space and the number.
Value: V 19.5
